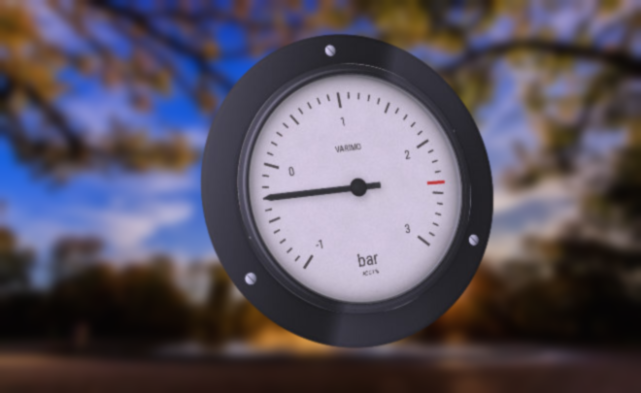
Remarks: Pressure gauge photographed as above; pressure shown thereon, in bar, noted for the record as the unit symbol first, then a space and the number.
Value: bar -0.3
